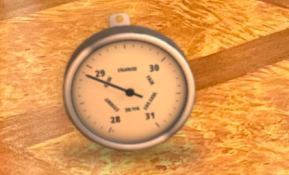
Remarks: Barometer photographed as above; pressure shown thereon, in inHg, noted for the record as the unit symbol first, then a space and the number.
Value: inHg 28.9
